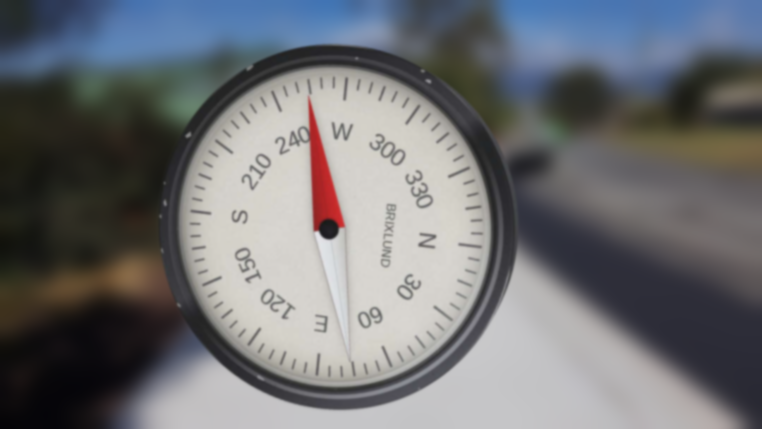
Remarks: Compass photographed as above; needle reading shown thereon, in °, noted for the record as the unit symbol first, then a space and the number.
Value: ° 255
